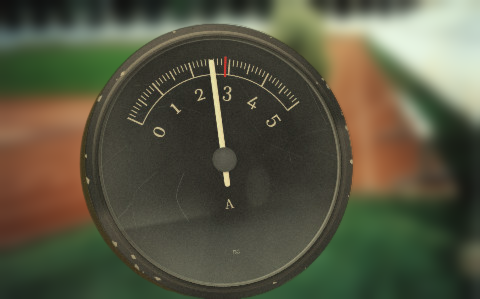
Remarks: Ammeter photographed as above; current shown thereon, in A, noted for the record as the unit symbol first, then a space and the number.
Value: A 2.5
